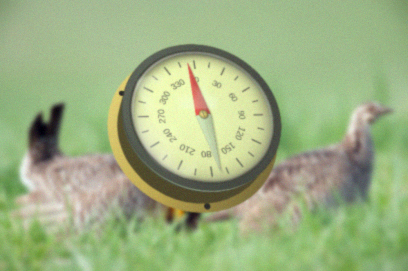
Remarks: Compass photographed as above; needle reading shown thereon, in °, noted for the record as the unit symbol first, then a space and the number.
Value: ° 352.5
